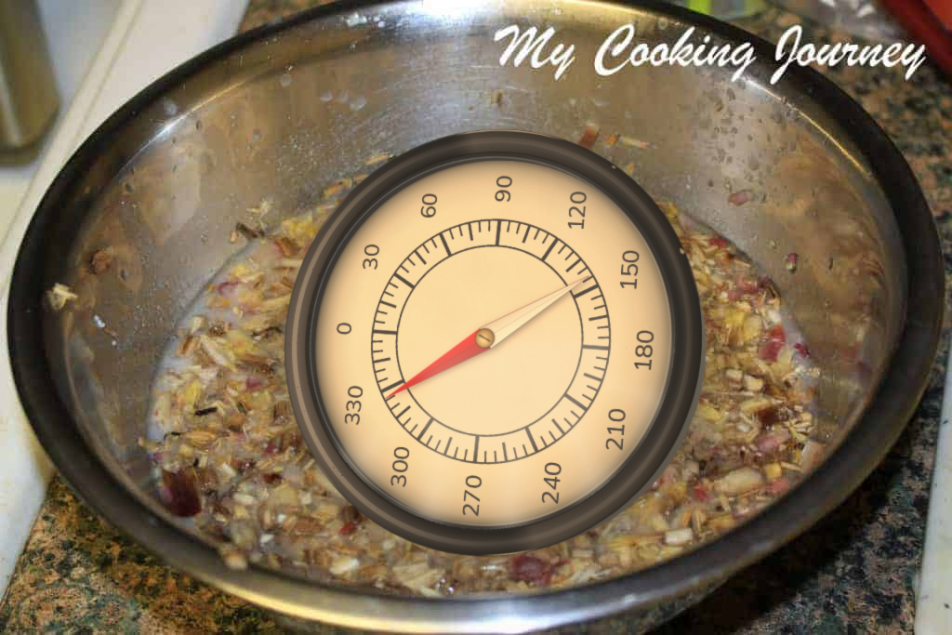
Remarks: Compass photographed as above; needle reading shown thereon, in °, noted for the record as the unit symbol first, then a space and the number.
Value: ° 325
